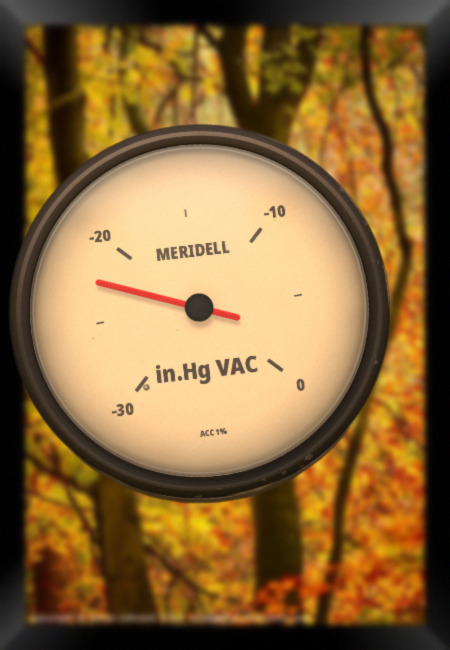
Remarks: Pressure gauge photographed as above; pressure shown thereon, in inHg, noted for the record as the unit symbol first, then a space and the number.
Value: inHg -22.5
